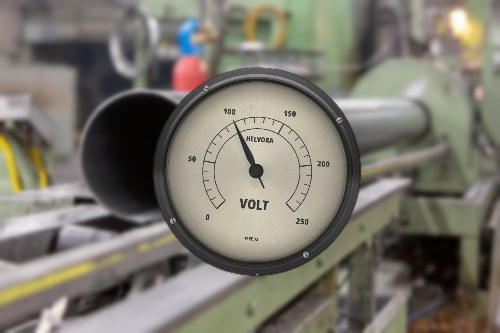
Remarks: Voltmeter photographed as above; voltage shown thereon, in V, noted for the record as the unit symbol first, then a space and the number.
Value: V 100
